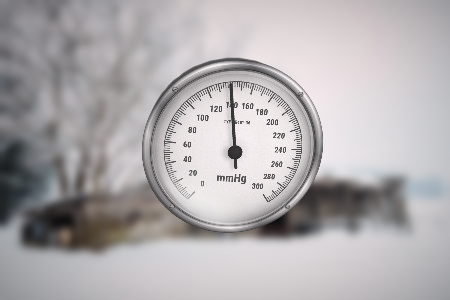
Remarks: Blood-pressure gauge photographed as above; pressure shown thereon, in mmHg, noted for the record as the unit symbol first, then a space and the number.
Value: mmHg 140
